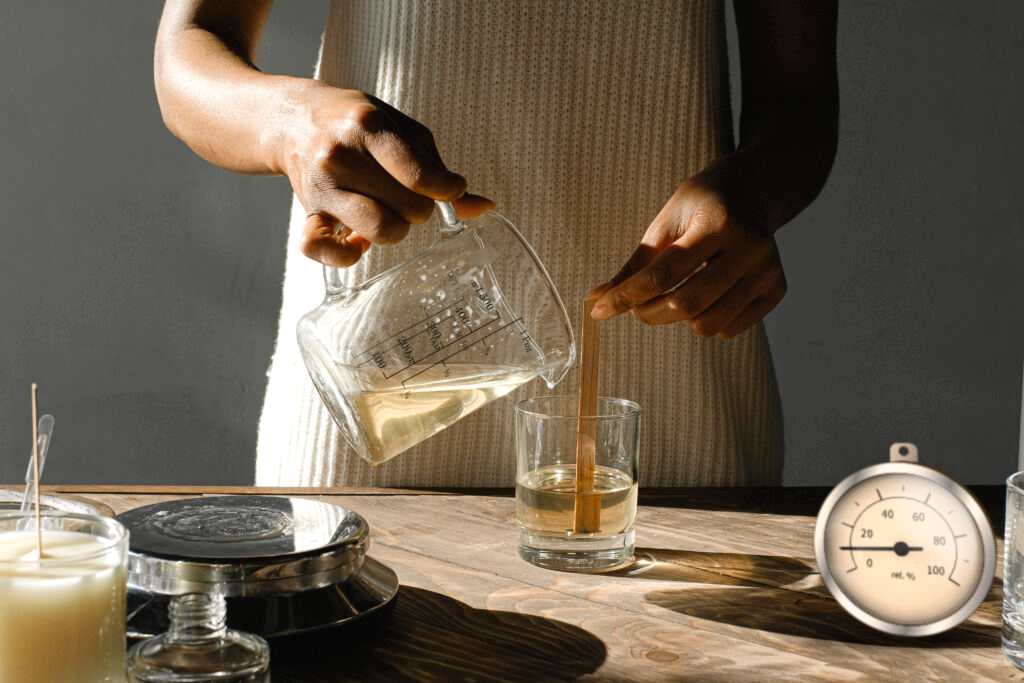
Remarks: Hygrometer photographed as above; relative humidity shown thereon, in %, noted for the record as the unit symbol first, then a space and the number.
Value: % 10
